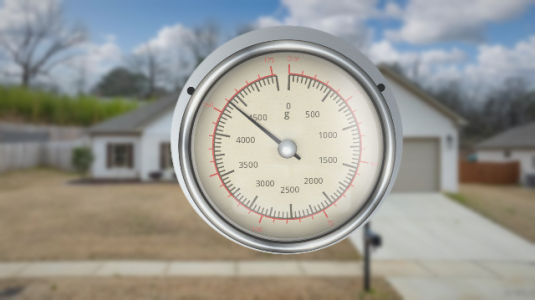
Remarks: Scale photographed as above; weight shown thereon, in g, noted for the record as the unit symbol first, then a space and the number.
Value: g 4400
